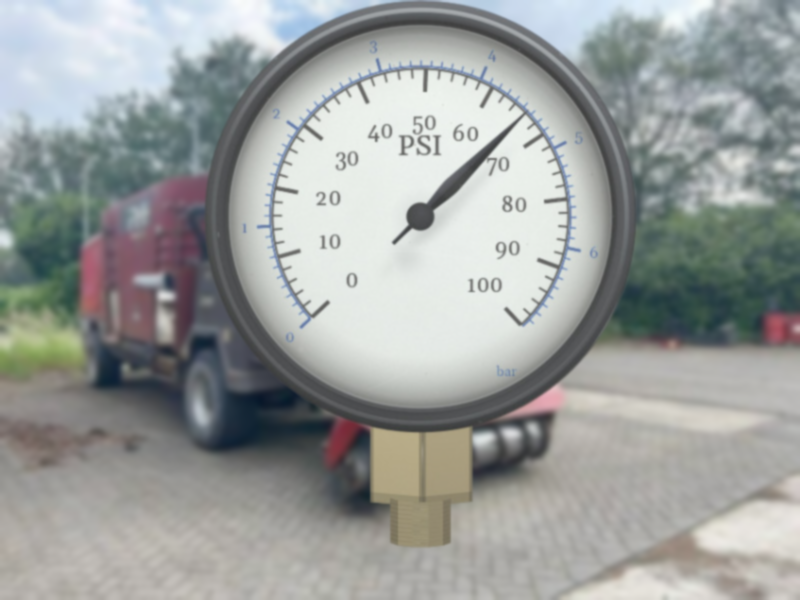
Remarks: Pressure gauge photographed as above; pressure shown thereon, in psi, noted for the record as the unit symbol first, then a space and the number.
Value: psi 66
